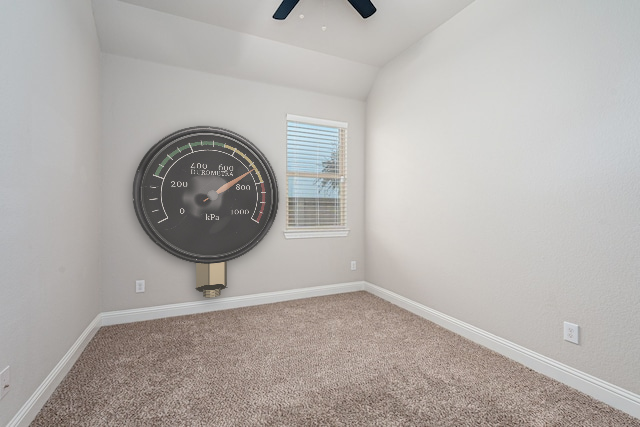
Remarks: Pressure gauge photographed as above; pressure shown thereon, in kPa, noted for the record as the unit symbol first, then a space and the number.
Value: kPa 725
